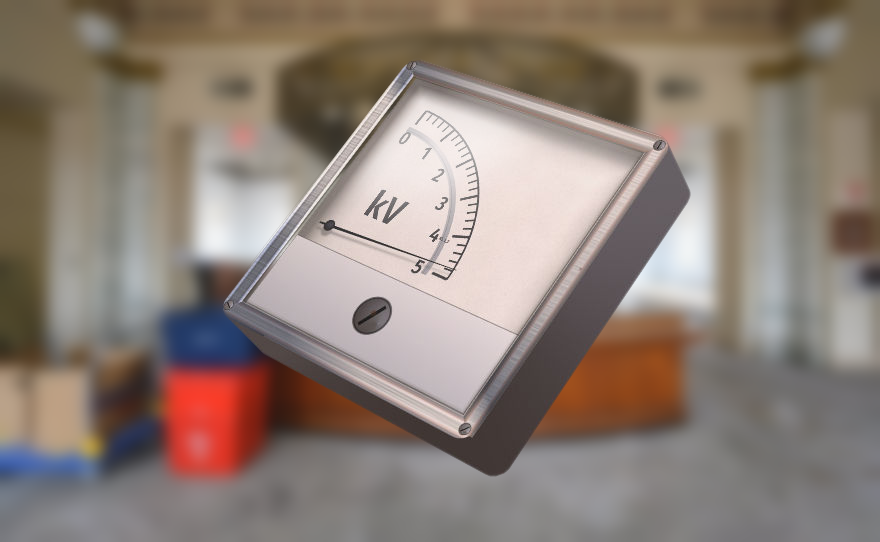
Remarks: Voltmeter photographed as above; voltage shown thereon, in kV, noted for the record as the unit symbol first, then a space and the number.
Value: kV 4.8
